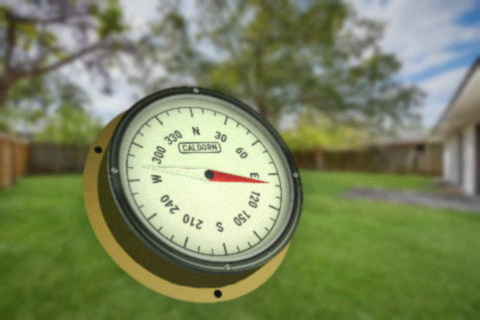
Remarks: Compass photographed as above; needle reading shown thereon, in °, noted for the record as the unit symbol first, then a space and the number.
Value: ° 100
